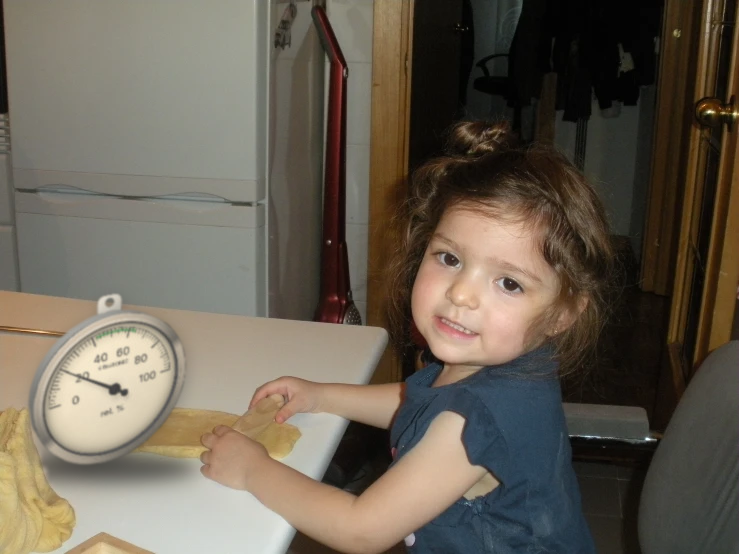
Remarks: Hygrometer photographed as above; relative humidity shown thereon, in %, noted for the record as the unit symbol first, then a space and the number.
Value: % 20
